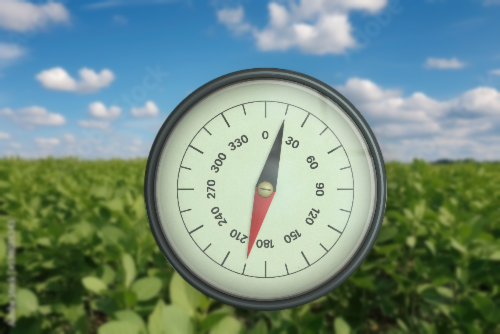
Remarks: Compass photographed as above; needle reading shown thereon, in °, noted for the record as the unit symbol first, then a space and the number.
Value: ° 195
